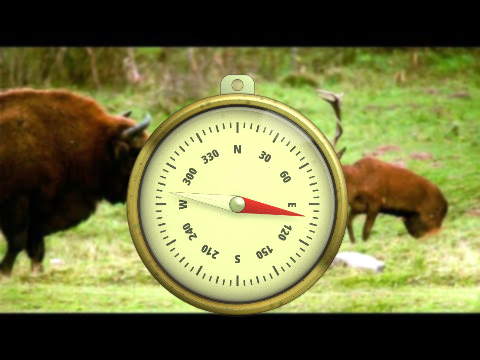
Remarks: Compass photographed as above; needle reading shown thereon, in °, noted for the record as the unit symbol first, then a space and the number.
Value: ° 100
